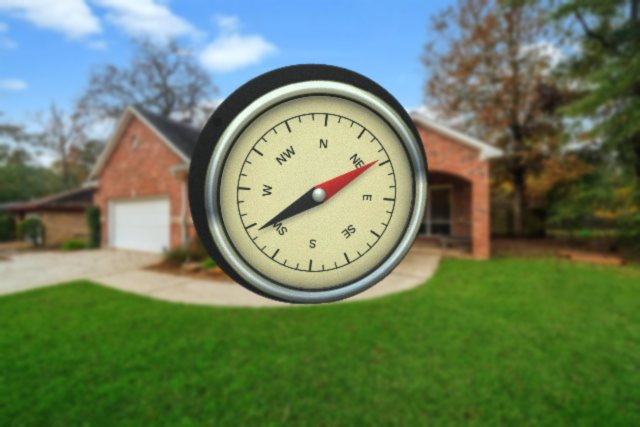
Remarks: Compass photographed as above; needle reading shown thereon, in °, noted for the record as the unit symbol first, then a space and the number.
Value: ° 55
